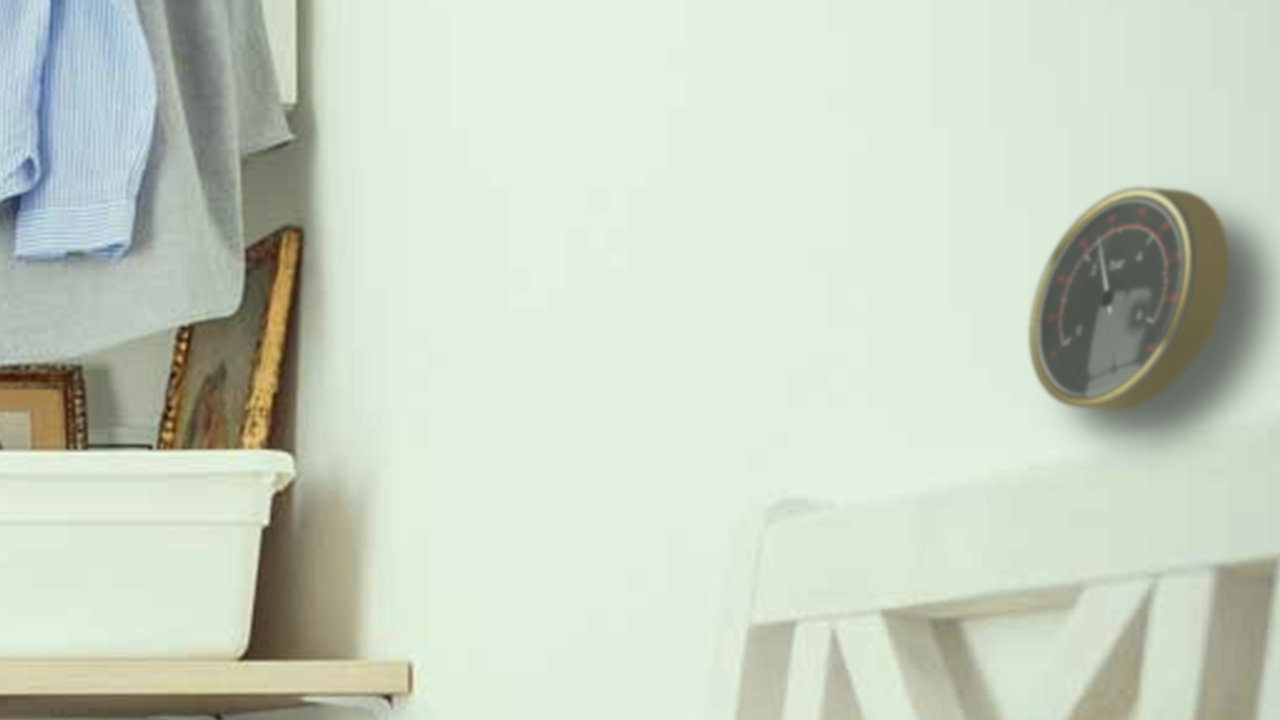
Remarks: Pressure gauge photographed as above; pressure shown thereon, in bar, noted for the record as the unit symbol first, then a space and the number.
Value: bar 2.5
